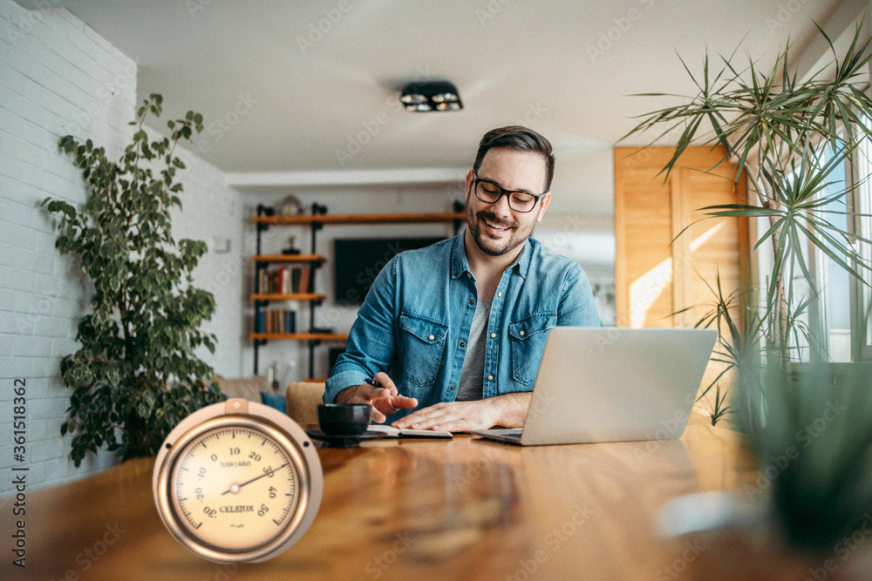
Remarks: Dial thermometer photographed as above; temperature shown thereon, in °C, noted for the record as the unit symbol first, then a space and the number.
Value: °C 30
